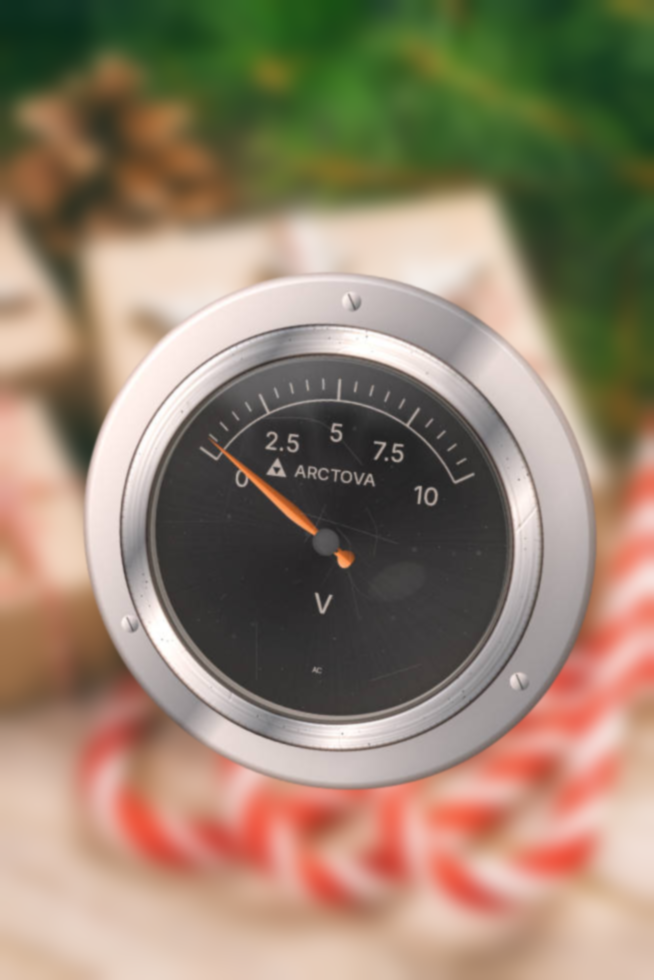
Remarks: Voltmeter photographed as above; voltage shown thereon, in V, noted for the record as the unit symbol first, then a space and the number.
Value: V 0.5
